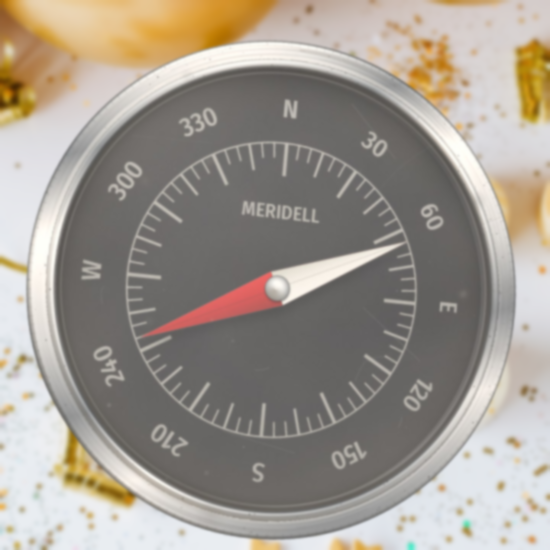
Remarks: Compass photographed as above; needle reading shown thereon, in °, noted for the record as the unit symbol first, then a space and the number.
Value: ° 245
